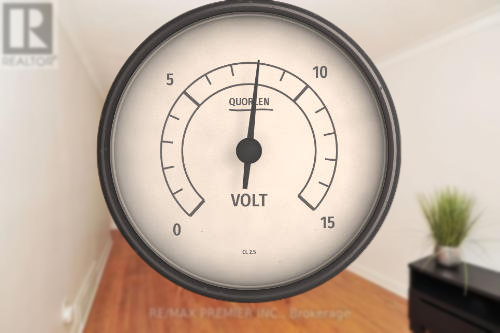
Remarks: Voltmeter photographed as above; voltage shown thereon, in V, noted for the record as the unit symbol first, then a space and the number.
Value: V 8
